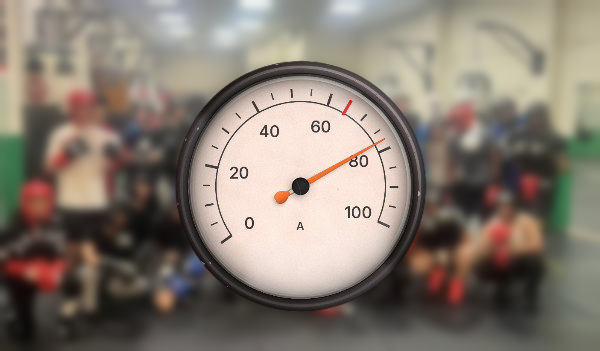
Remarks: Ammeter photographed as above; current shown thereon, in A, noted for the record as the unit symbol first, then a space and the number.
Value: A 77.5
